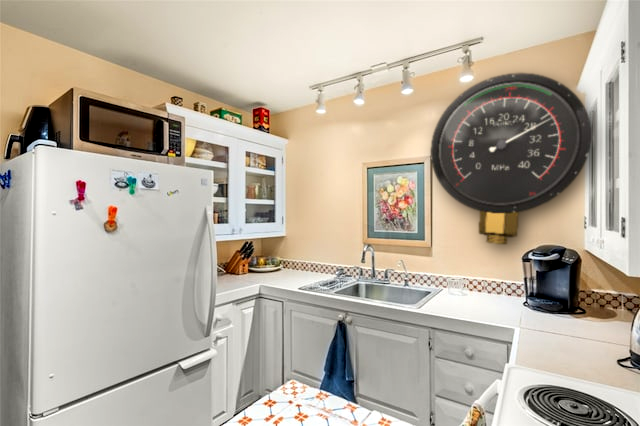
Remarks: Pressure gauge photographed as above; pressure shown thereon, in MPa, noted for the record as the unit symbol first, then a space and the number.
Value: MPa 29
